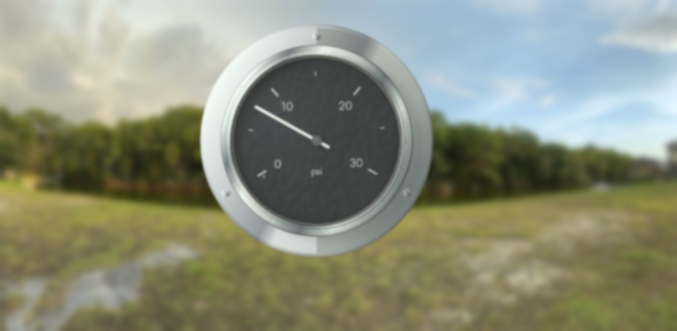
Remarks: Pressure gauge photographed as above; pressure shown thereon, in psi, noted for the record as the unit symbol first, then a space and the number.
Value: psi 7.5
